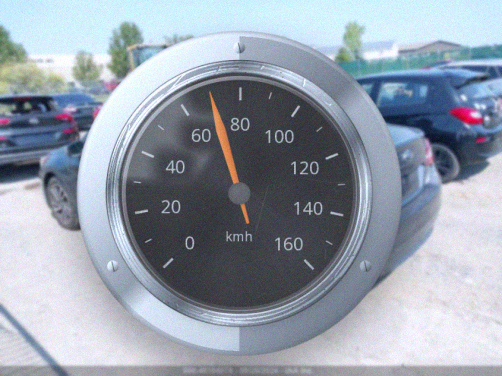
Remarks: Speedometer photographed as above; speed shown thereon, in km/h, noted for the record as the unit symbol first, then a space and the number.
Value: km/h 70
